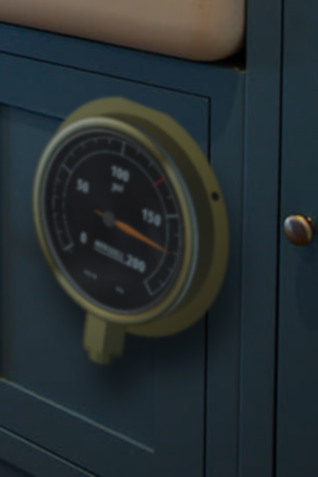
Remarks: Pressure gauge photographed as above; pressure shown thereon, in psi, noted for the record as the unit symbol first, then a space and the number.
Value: psi 170
